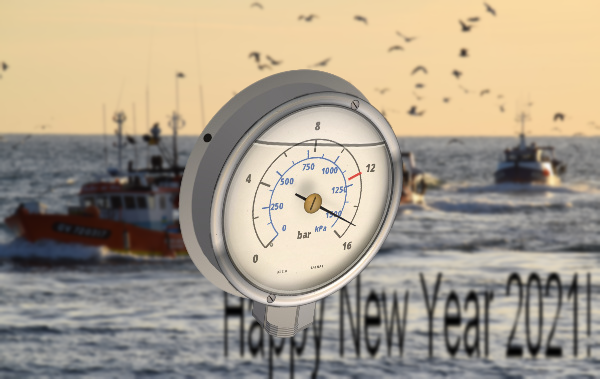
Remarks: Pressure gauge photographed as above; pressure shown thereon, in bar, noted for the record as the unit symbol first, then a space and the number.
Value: bar 15
